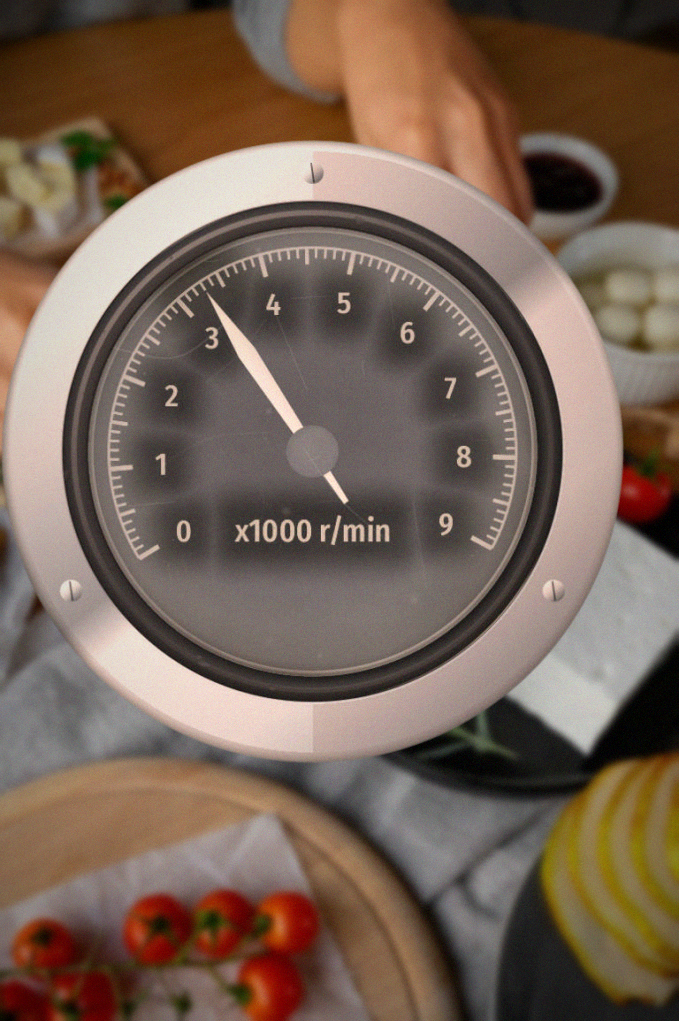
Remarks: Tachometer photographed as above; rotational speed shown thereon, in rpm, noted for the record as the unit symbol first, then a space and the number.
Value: rpm 3300
